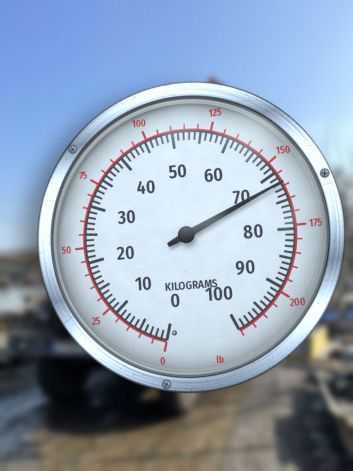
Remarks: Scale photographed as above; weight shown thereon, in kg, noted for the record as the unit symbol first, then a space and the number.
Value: kg 72
